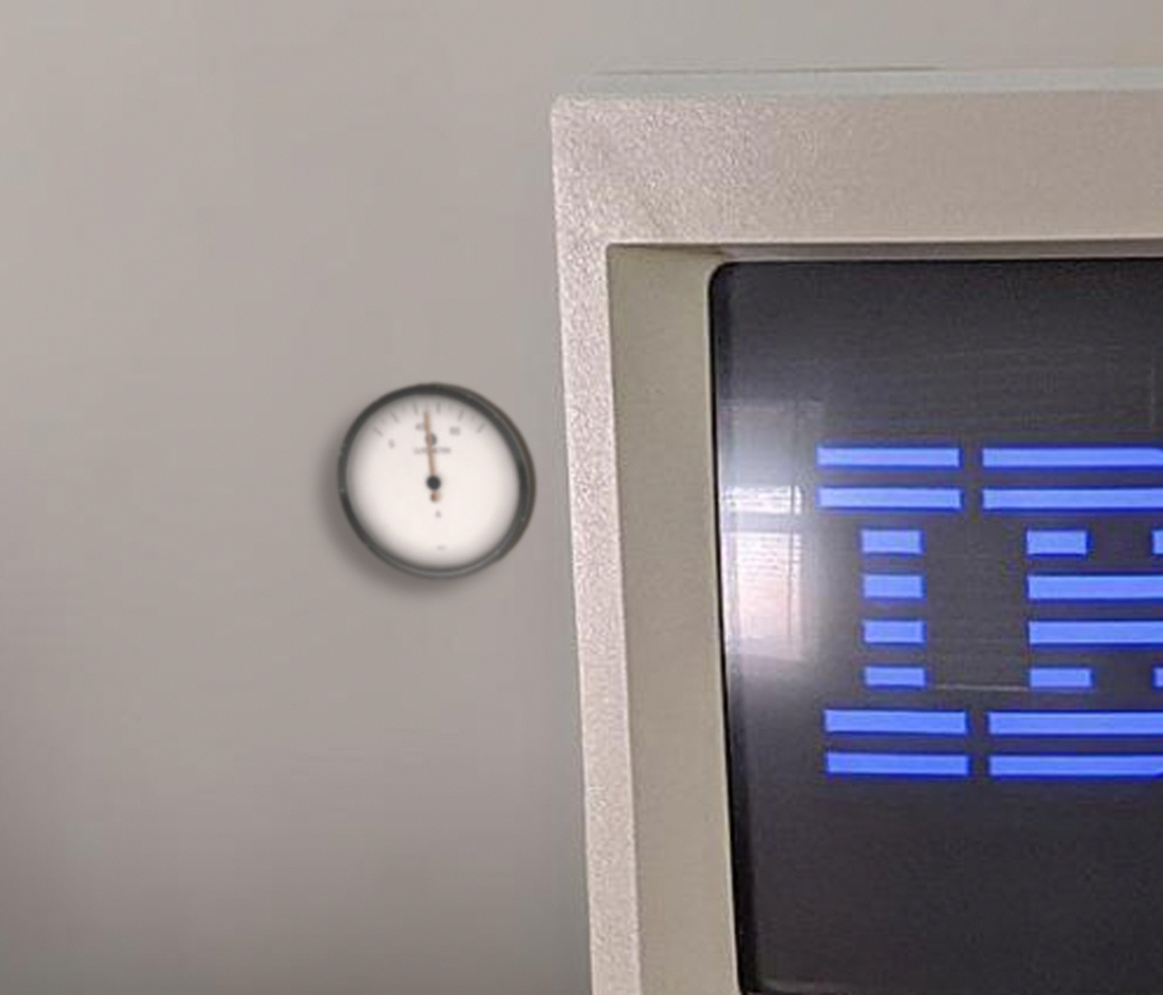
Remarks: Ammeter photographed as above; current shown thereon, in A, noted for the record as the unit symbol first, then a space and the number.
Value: A 50
